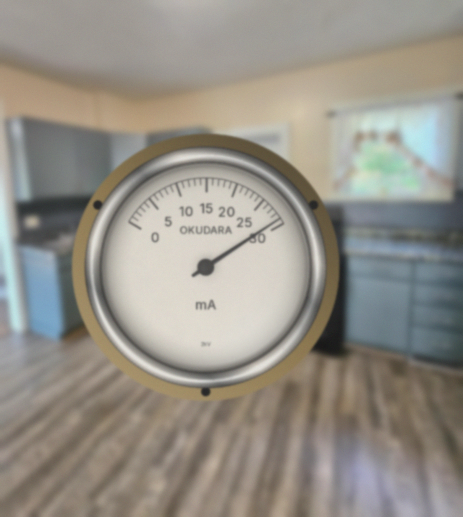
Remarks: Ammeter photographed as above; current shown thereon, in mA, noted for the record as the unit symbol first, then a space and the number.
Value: mA 29
